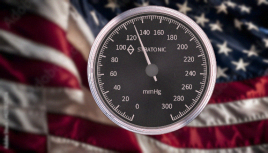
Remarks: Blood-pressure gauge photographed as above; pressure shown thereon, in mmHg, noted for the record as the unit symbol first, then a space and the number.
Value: mmHg 130
